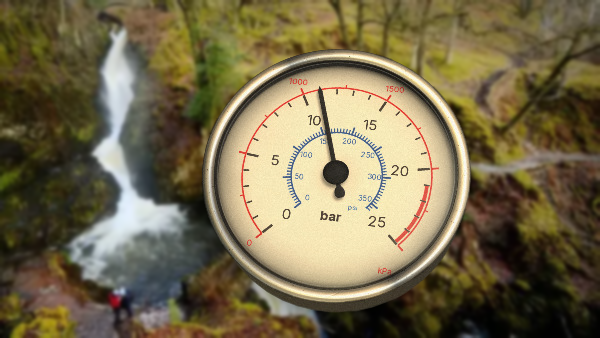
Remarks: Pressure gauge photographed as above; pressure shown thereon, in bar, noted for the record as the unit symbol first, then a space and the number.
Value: bar 11
